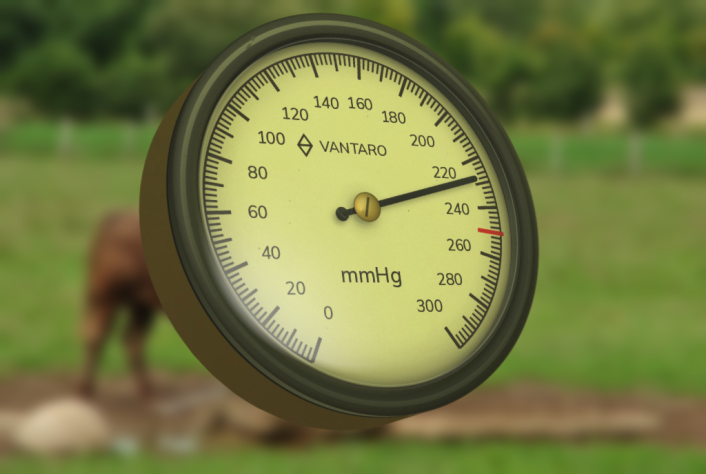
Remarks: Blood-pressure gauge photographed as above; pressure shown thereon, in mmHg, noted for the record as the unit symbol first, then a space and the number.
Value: mmHg 228
